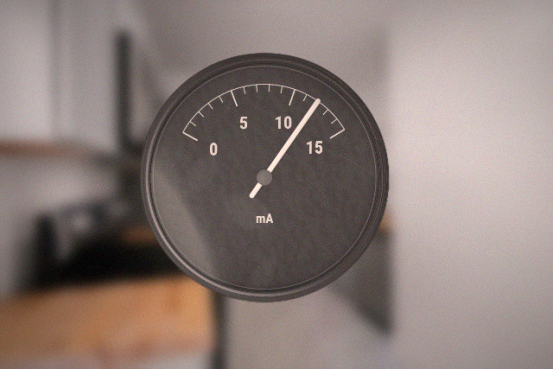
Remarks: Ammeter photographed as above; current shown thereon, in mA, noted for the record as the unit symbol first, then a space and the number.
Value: mA 12
